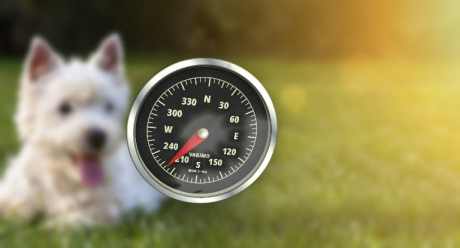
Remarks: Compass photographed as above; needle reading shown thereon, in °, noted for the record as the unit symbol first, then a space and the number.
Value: ° 220
